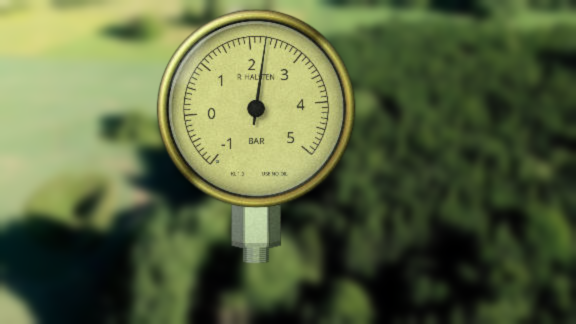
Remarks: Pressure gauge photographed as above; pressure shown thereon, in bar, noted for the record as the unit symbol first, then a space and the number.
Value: bar 2.3
